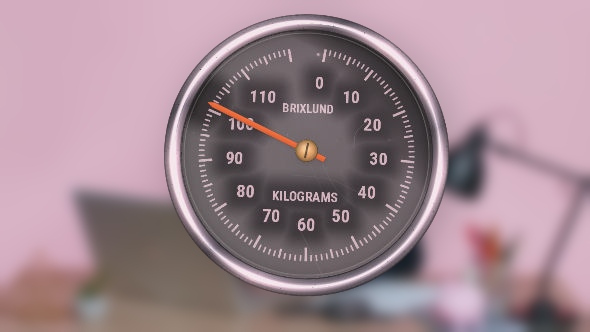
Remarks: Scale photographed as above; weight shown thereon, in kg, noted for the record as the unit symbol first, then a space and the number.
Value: kg 101
